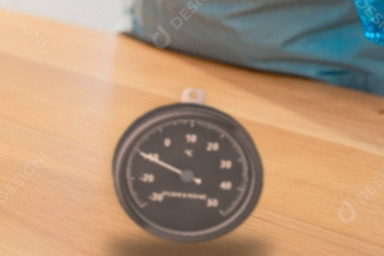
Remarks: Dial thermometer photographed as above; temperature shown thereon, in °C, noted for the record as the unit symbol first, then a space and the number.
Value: °C -10
